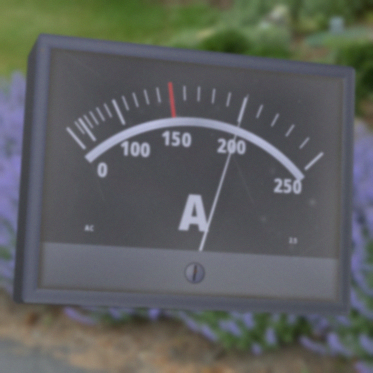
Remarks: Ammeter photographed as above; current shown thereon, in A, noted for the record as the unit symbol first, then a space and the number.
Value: A 200
